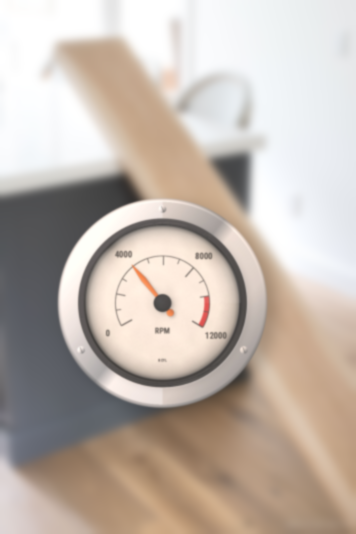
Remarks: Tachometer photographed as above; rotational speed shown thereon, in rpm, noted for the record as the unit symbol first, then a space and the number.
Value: rpm 4000
